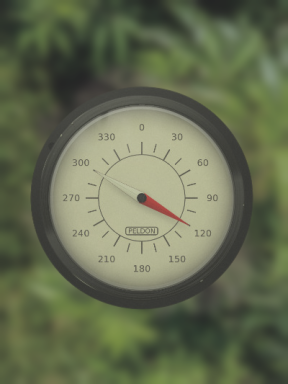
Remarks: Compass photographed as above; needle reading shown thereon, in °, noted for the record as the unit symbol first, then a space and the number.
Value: ° 120
